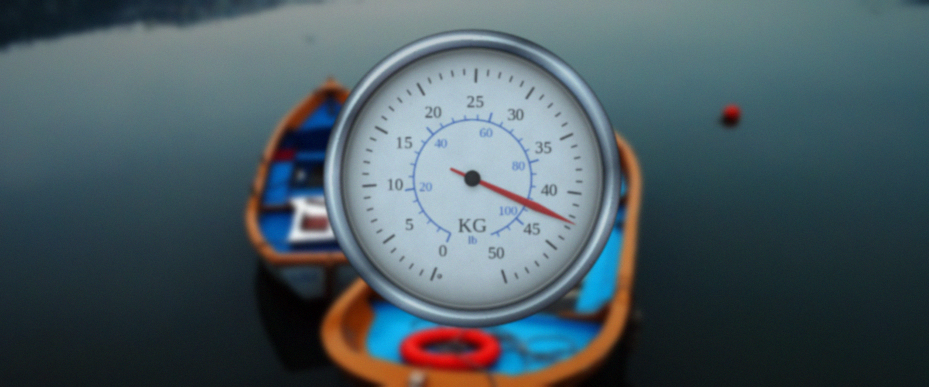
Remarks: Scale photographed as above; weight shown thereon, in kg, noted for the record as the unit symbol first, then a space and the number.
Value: kg 42.5
